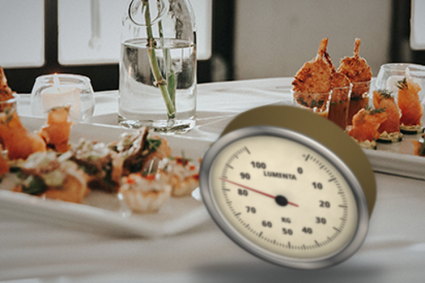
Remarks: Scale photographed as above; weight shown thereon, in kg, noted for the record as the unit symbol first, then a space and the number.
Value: kg 85
